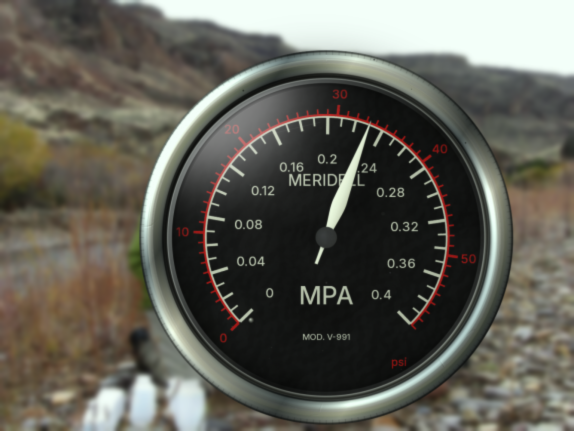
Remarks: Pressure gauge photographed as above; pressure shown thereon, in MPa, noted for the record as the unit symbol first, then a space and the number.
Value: MPa 0.23
